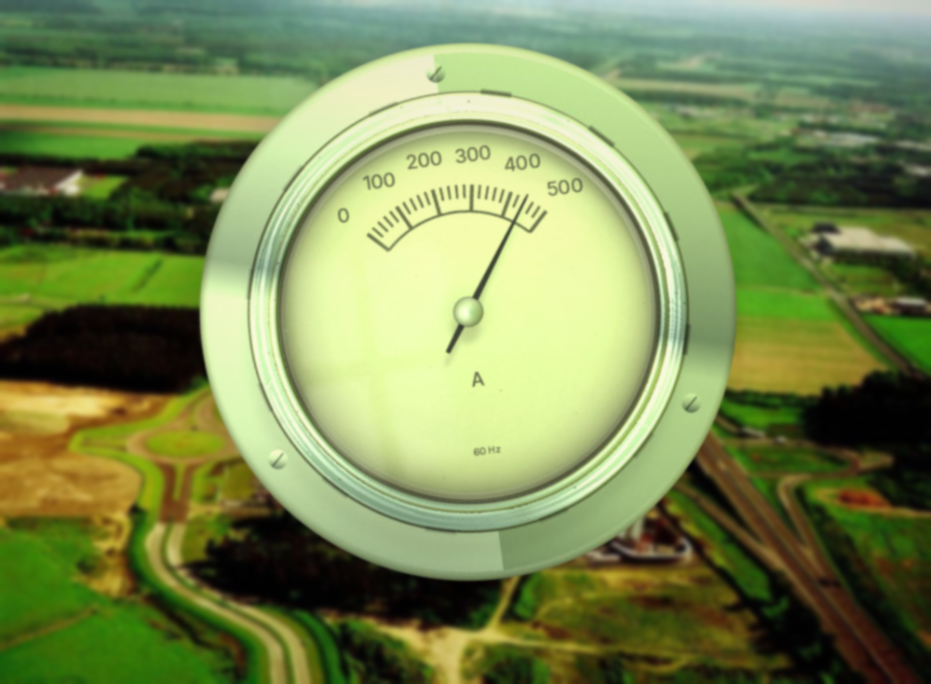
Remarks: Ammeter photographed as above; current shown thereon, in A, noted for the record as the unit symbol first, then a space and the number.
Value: A 440
